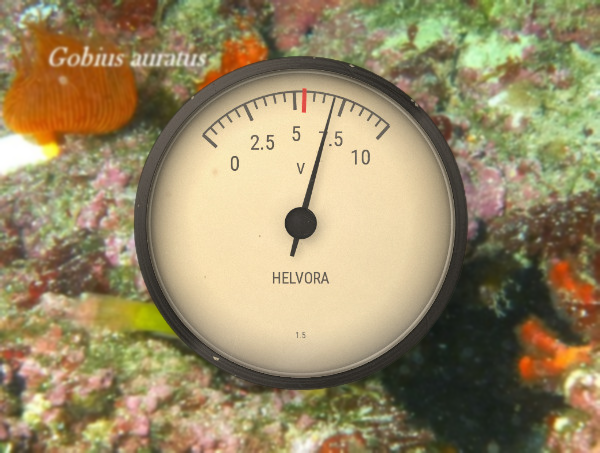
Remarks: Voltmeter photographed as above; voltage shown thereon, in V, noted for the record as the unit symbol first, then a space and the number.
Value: V 7
